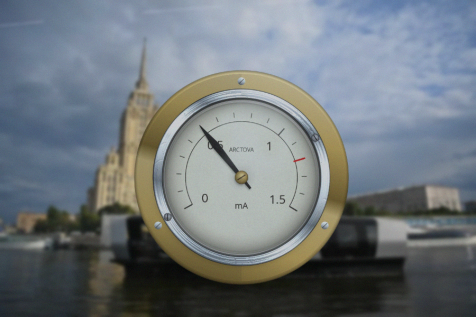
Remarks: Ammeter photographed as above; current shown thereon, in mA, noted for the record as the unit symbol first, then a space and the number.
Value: mA 0.5
